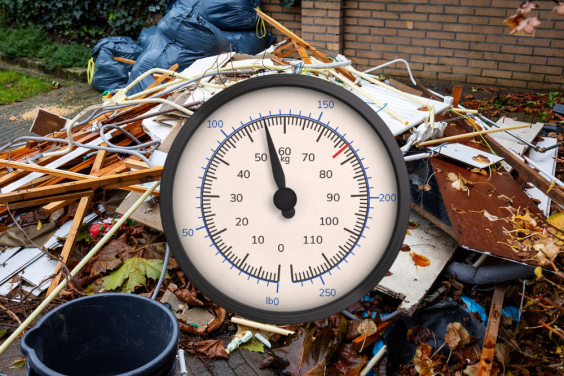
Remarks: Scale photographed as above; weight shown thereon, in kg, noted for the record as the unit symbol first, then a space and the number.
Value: kg 55
